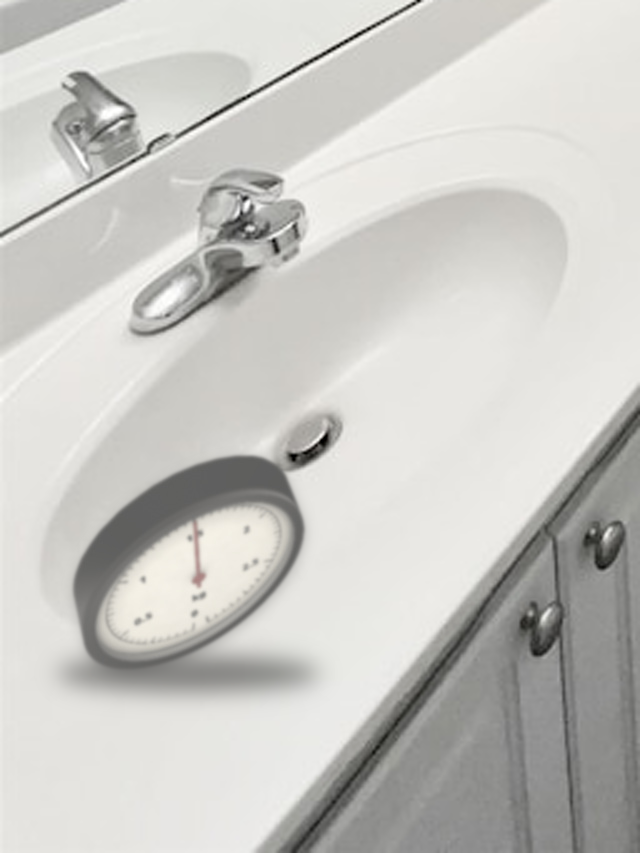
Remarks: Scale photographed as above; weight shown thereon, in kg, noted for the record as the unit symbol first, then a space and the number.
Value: kg 1.5
